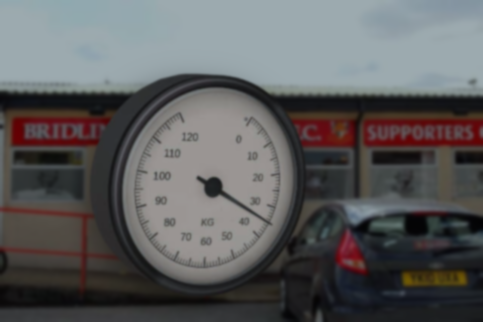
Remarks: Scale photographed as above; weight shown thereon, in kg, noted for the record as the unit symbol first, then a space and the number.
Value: kg 35
